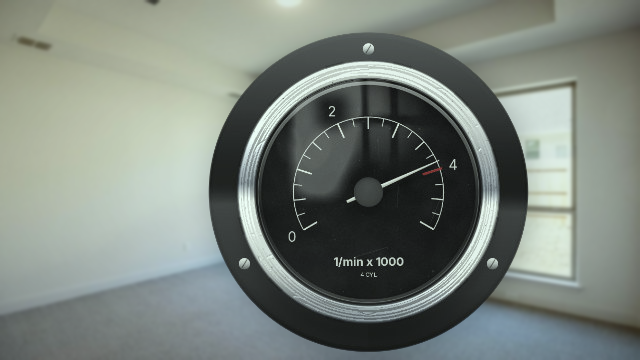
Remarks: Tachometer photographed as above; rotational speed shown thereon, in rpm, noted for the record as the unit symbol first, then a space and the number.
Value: rpm 3875
